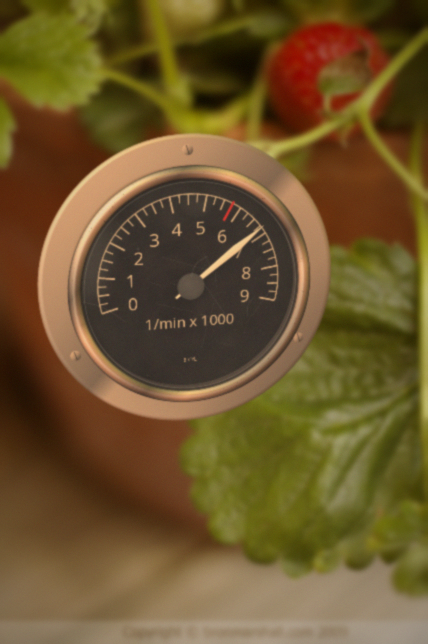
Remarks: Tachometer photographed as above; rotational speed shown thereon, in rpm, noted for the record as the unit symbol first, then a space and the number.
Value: rpm 6750
